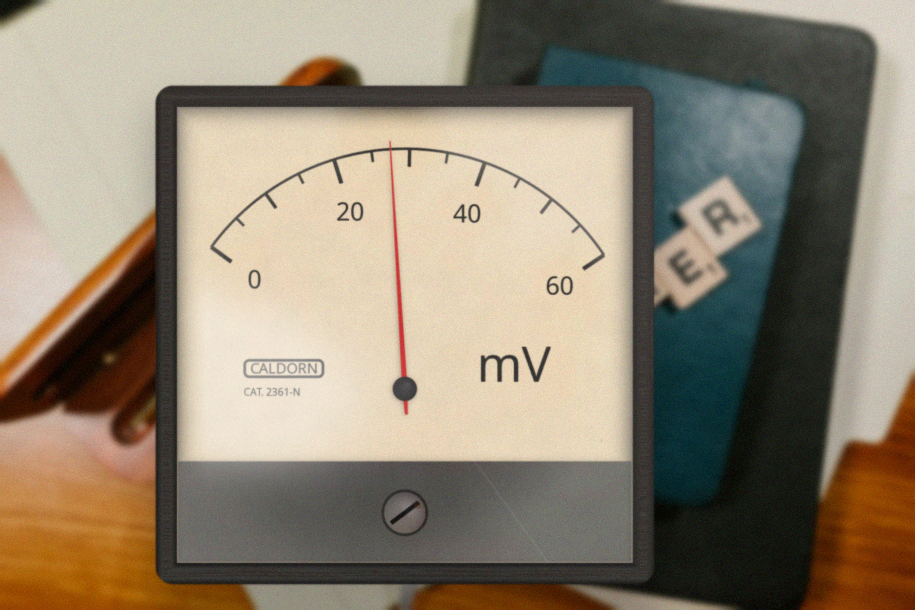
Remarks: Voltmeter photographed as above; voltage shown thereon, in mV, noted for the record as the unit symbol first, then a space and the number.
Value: mV 27.5
